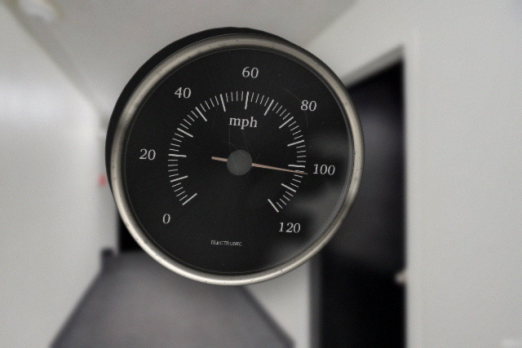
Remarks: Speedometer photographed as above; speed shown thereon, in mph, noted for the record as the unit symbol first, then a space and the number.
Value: mph 102
